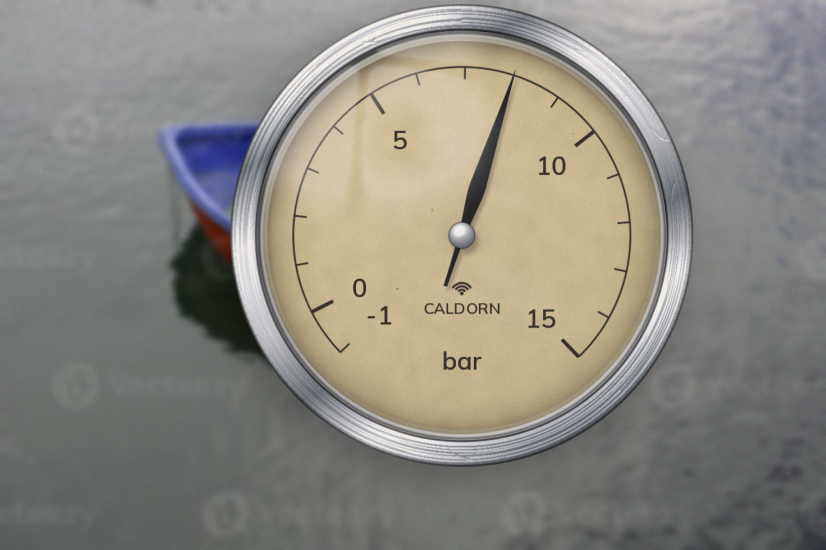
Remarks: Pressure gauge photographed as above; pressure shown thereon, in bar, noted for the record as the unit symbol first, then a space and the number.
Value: bar 8
